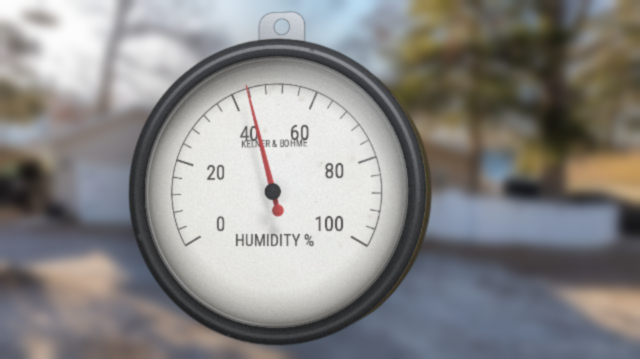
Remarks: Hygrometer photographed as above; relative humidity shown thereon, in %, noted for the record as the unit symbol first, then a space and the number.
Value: % 44
